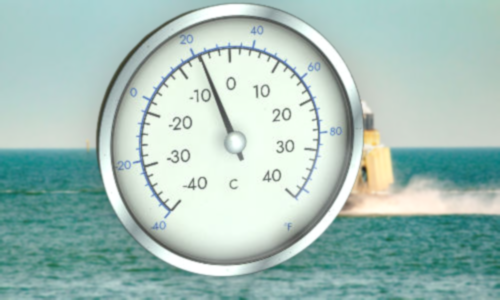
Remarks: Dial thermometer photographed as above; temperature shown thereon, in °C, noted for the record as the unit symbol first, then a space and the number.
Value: °C -6
